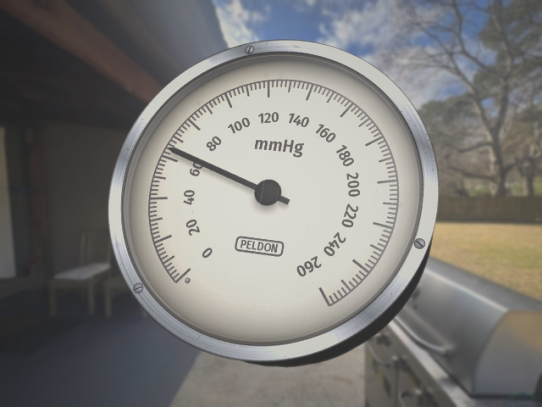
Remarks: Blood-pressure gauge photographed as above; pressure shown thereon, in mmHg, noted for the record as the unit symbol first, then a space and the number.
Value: mmHg 64
